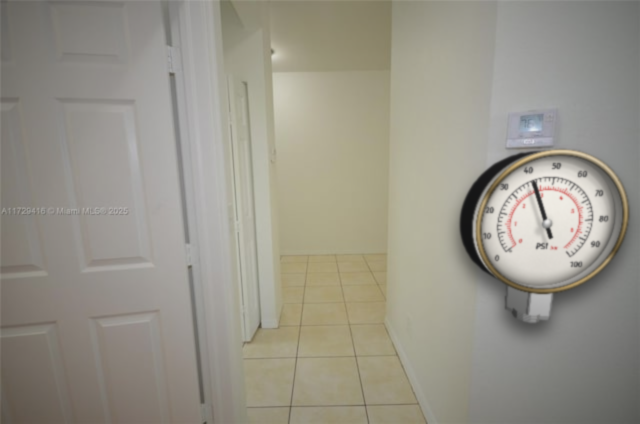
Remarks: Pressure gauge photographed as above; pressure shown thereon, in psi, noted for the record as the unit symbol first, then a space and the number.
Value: psi 40
